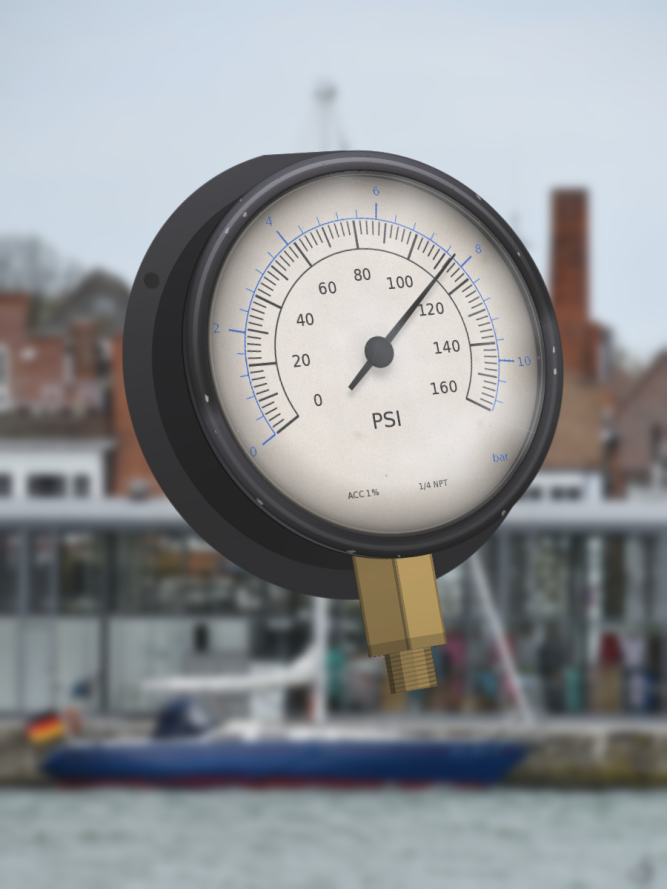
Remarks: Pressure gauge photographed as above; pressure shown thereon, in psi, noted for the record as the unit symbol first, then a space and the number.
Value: psi 112
